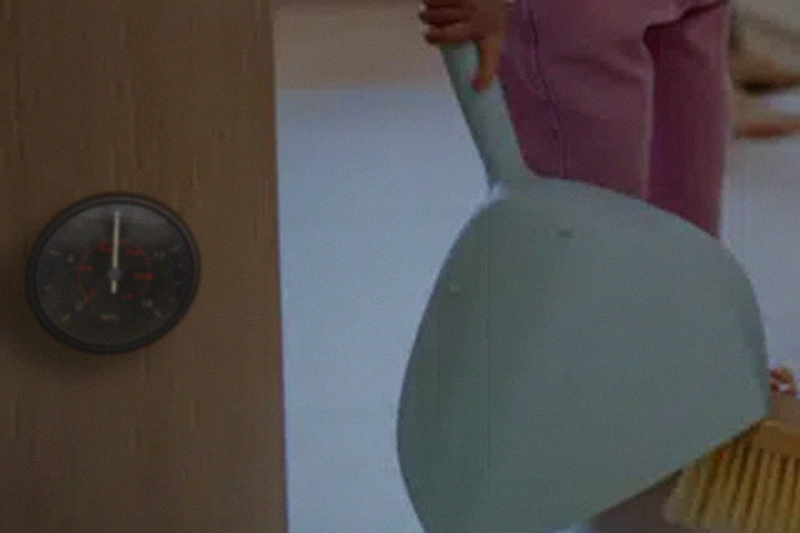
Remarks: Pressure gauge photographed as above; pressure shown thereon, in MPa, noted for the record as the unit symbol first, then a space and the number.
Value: MPa 8
